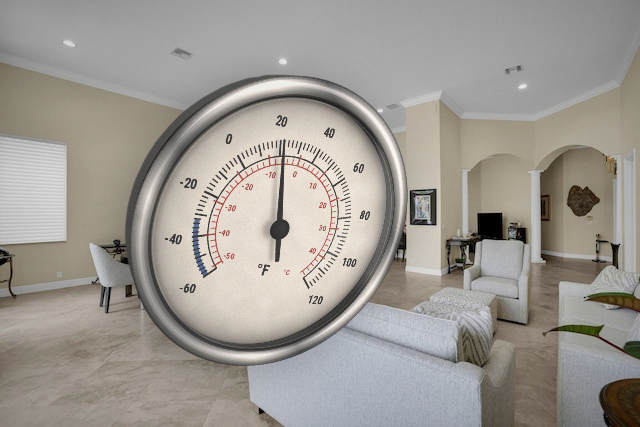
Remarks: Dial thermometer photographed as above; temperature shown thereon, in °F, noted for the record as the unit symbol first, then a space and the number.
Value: °F 20
